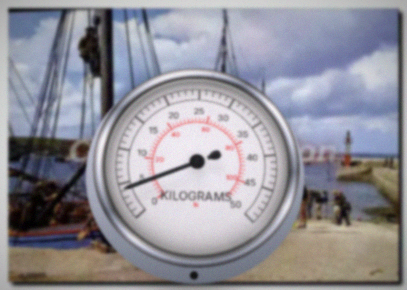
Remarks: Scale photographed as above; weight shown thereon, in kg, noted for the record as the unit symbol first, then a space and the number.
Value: kg 4
